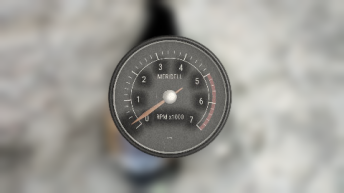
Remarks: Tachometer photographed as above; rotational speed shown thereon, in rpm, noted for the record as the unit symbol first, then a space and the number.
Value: rpm 200
